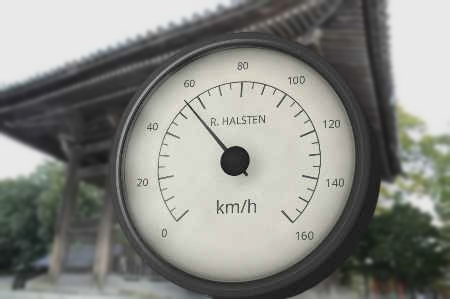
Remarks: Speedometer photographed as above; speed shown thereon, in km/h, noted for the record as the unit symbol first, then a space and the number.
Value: km/h 55
